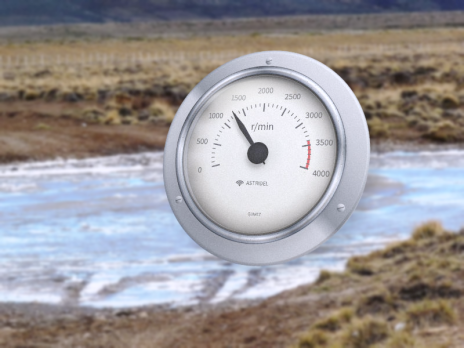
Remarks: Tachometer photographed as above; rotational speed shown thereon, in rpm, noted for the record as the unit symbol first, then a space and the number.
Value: rpm 1300
